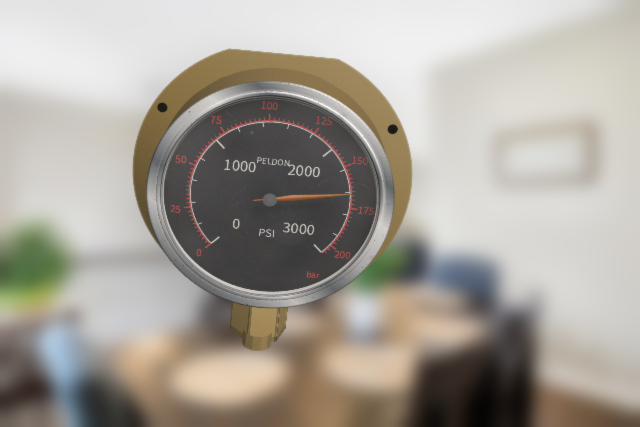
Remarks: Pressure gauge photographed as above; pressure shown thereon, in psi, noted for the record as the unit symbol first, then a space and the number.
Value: psi 2400
